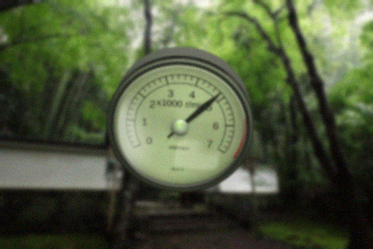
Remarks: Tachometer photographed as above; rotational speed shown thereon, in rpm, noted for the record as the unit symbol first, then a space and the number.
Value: rpm 4800
